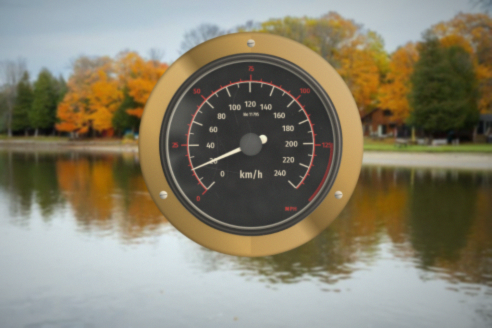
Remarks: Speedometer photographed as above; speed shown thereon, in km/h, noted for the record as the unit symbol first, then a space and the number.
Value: km/h 20
